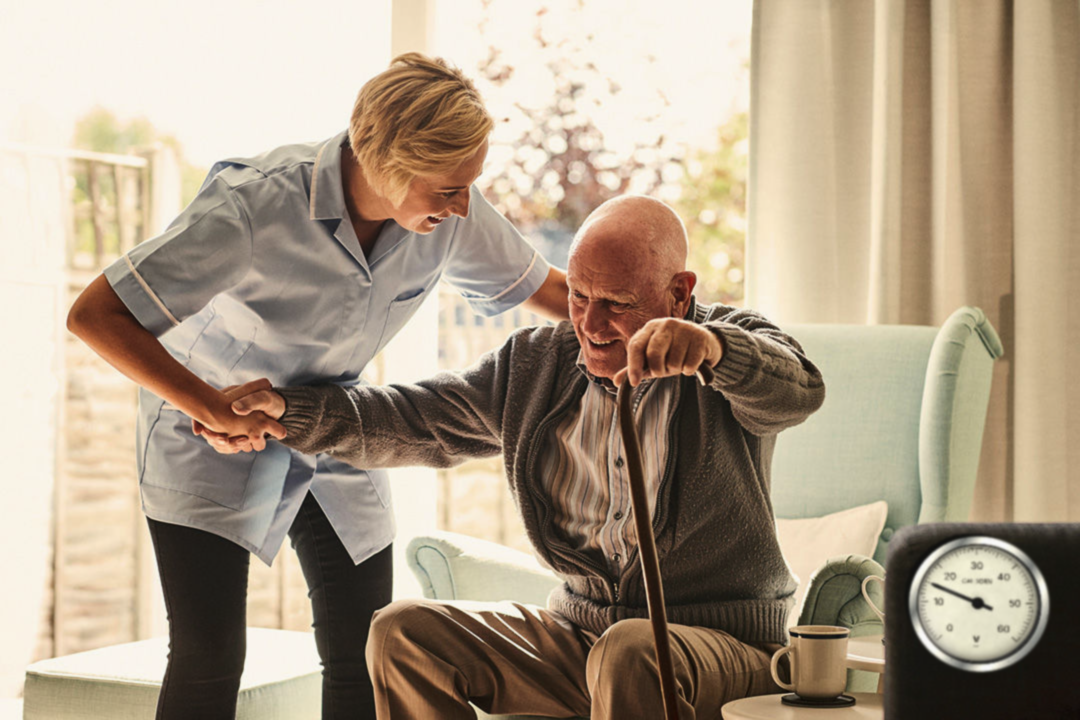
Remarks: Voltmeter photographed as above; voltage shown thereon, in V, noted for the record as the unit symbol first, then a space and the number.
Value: V 15
